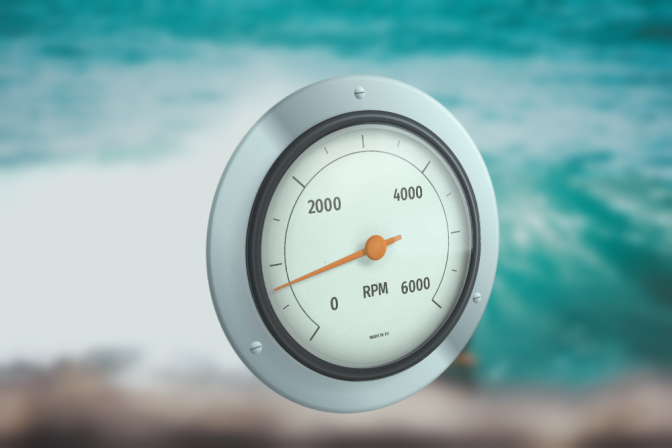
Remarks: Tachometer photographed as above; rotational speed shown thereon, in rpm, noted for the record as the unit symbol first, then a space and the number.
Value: rpm 750
